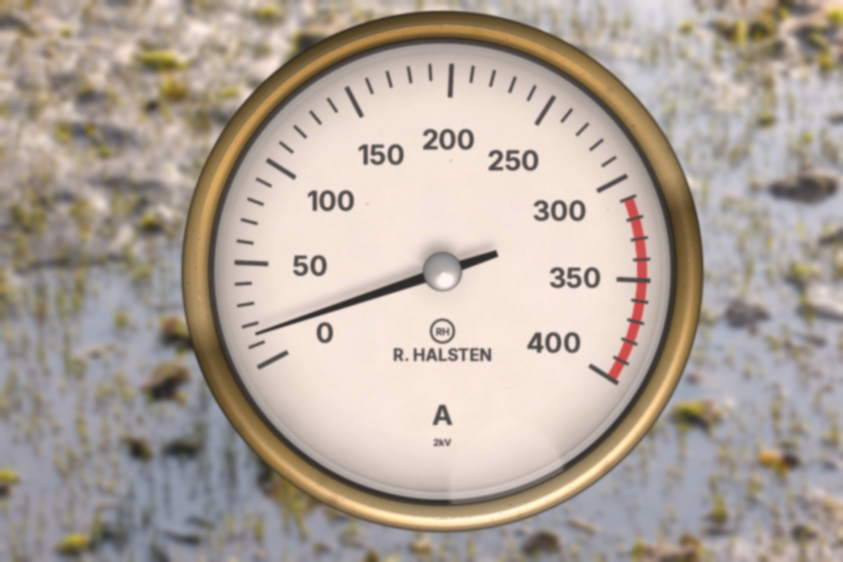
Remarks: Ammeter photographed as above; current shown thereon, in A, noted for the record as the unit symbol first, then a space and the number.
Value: A 15
